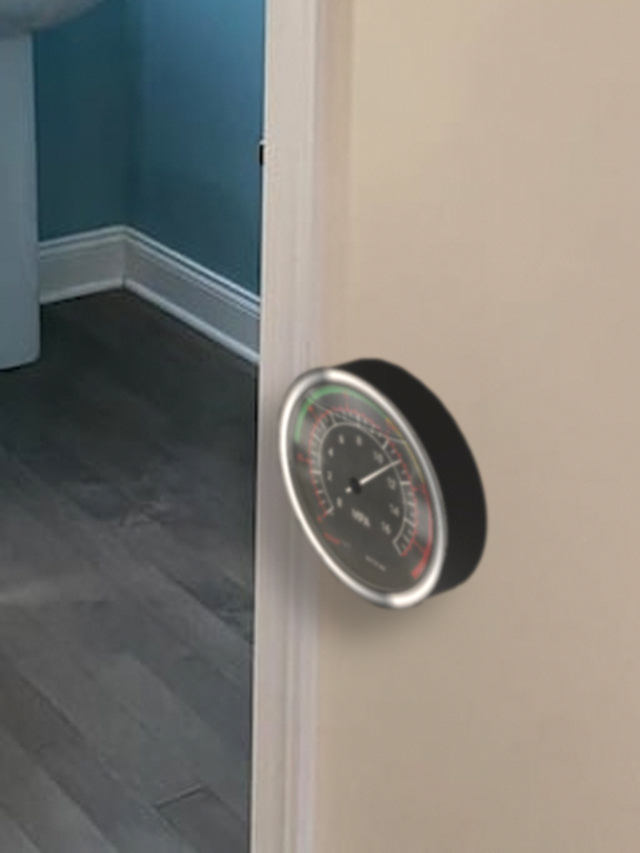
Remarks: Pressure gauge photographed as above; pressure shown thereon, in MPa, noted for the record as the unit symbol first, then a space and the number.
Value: MPa 11
